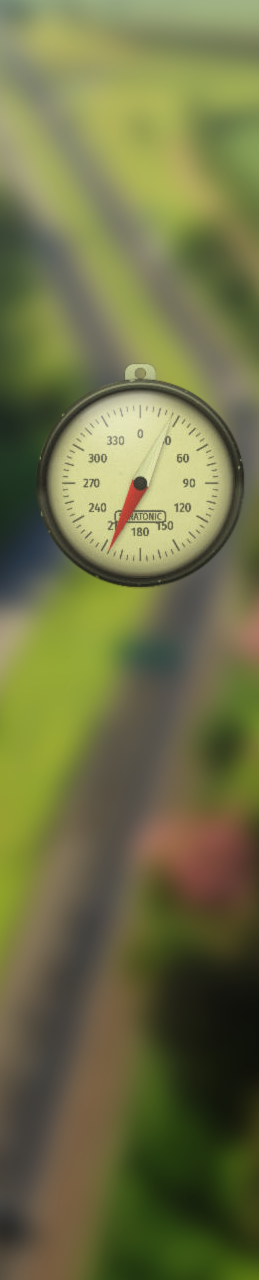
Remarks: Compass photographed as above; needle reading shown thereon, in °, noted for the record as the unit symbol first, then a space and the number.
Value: ° 205
